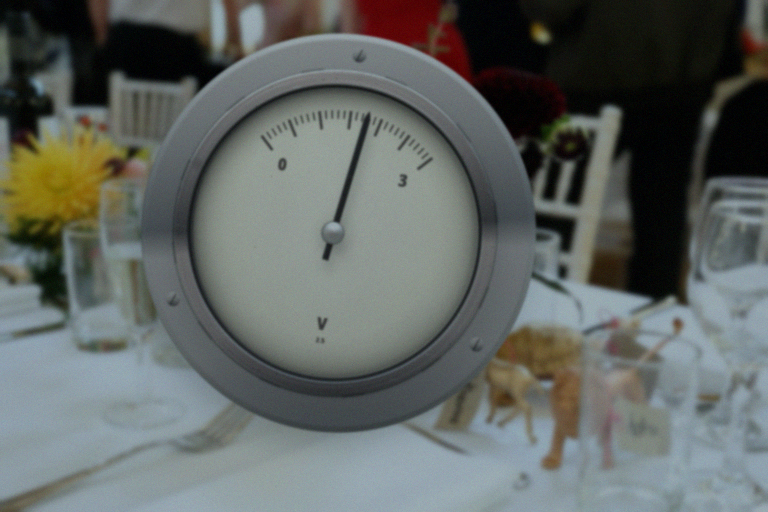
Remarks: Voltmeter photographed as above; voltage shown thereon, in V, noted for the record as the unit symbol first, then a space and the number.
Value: V 1.8
